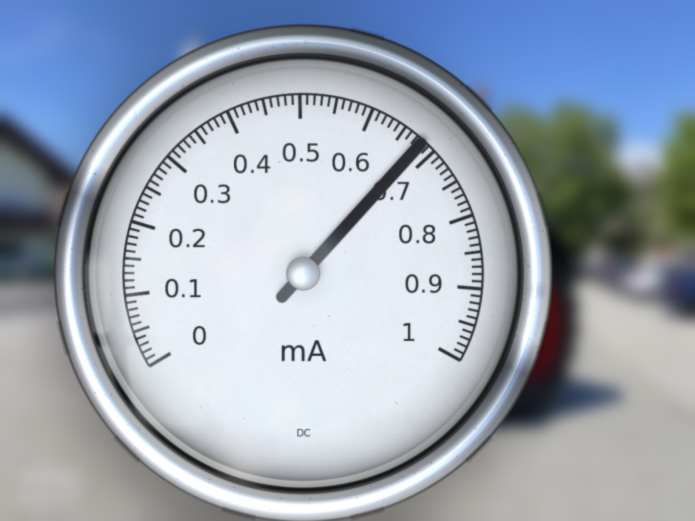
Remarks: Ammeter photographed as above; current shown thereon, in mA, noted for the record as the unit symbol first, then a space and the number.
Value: mA 0.68
